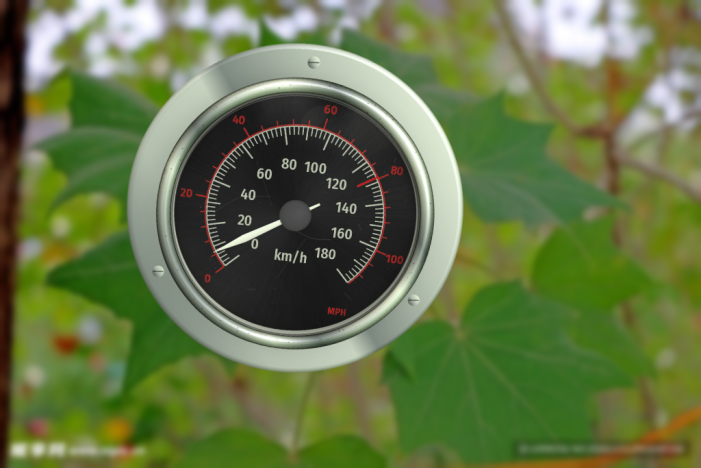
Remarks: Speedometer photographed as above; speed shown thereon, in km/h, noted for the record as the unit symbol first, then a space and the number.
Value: km/h 8
